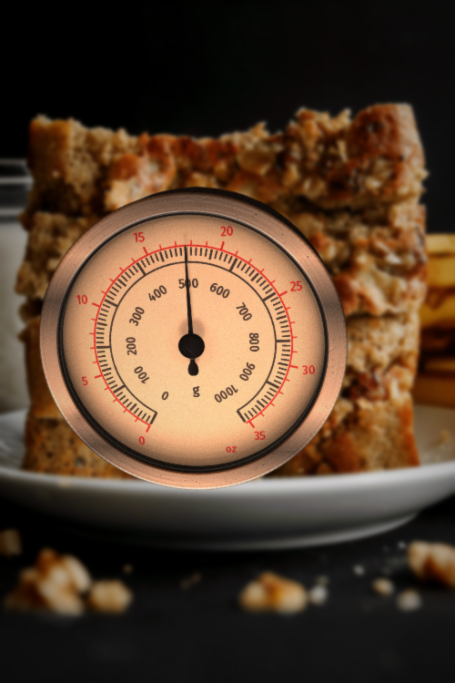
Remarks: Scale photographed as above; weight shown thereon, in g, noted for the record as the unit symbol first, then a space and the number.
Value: g 500
